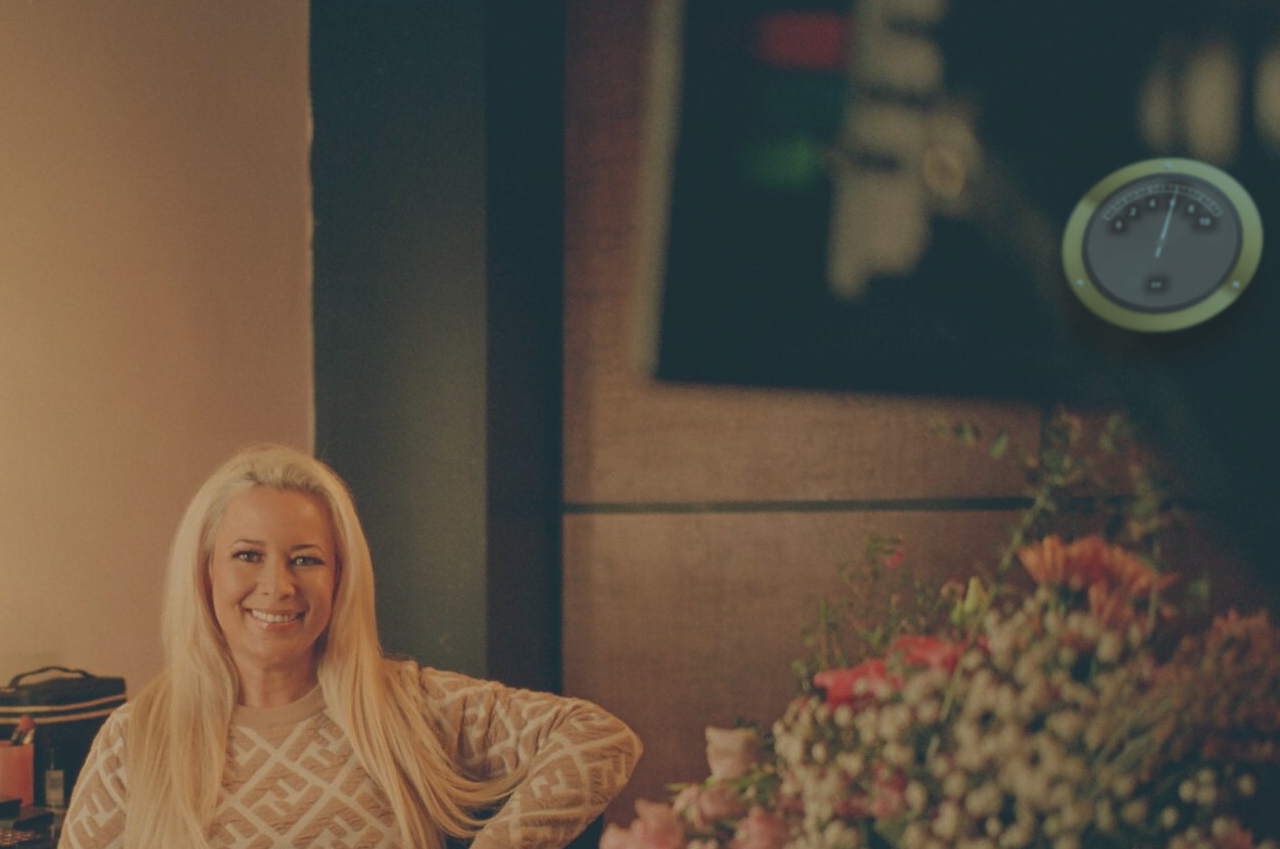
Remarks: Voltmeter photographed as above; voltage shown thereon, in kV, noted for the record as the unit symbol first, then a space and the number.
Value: kV 6
